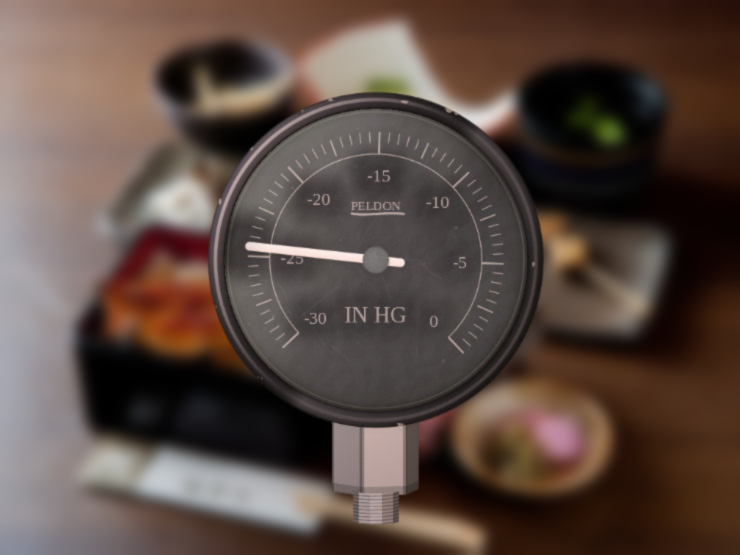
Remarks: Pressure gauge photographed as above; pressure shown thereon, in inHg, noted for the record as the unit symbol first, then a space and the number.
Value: inHg -24.5
